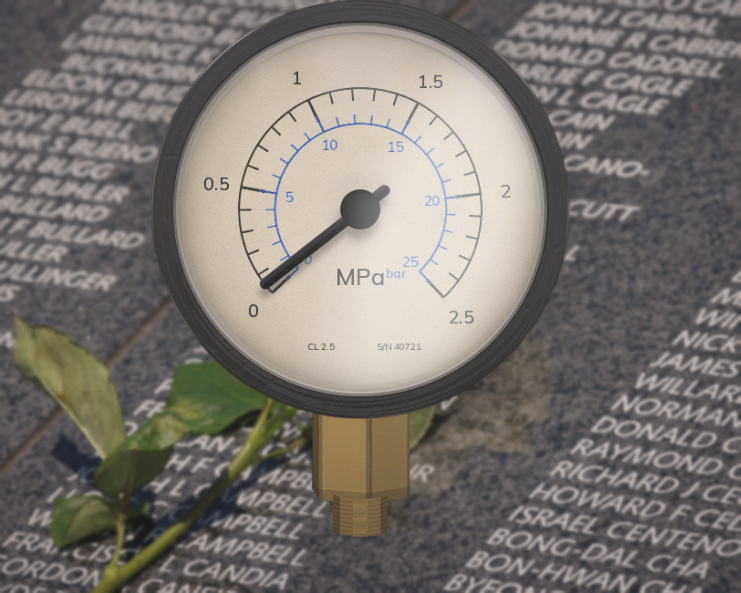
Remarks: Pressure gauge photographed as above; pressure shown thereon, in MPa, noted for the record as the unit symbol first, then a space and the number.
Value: MPa 0.05
